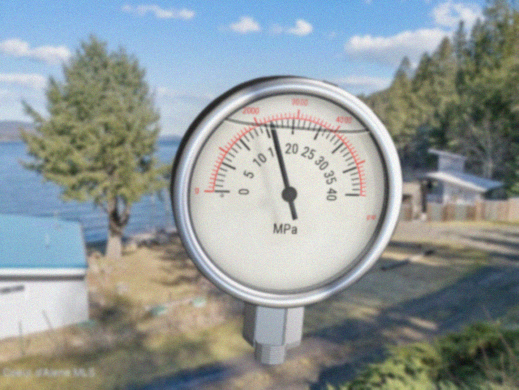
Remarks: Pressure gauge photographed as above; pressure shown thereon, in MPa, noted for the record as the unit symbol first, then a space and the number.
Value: MPa 16
